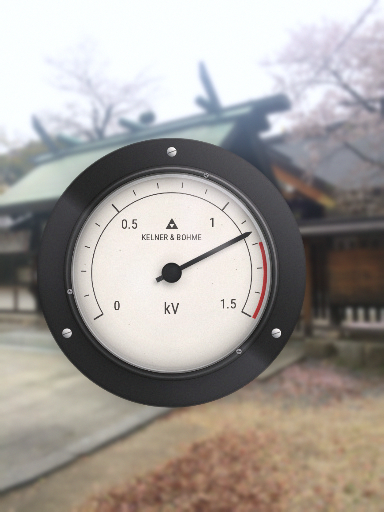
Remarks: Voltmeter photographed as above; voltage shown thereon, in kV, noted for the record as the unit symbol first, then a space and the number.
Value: kV 1.15
